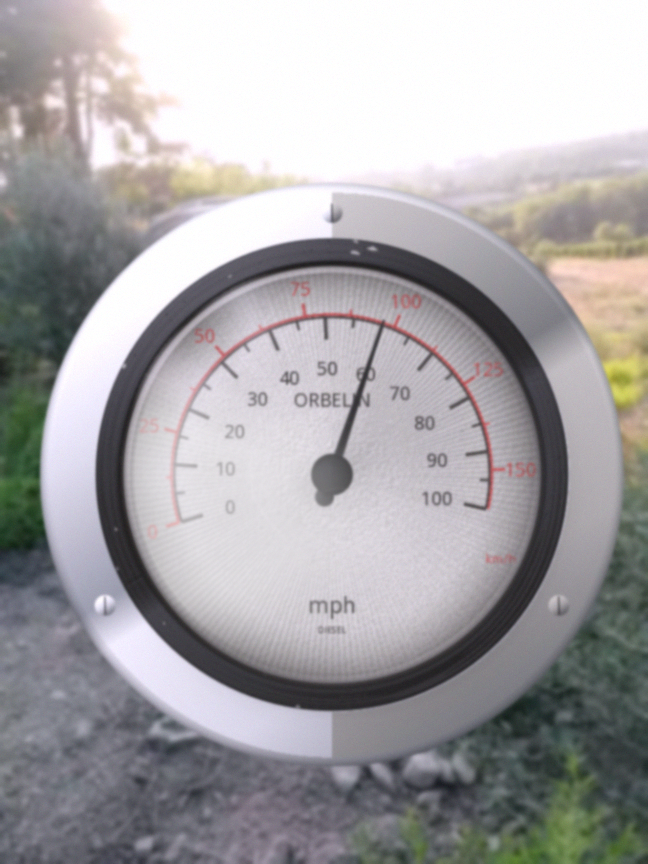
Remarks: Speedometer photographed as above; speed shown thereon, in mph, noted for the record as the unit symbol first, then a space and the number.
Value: mph 60
